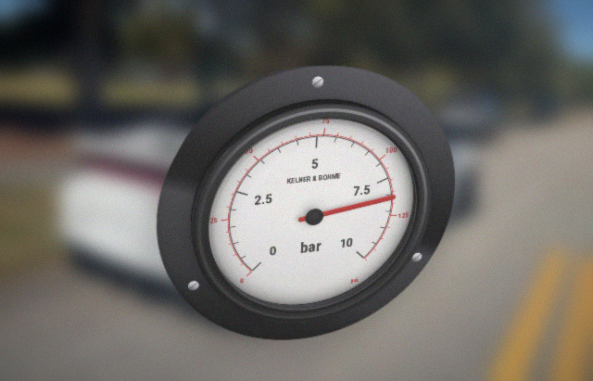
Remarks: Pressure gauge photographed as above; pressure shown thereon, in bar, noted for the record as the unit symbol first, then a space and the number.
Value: bar 8
